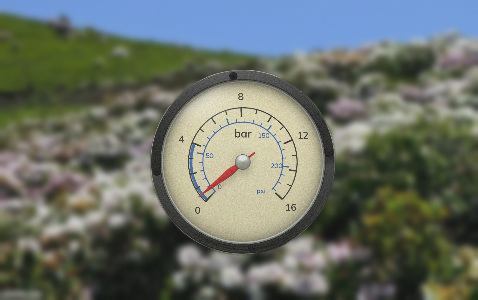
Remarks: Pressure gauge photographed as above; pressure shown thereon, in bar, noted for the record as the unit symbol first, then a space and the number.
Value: bar 0.5
